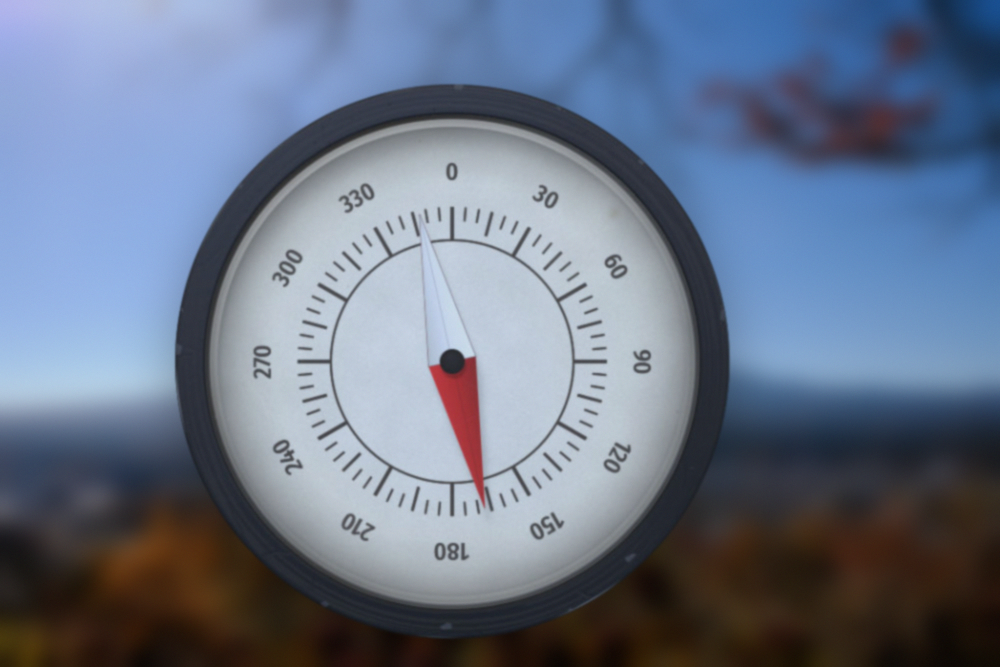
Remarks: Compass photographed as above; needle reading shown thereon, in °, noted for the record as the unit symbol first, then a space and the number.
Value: ° 167.5
